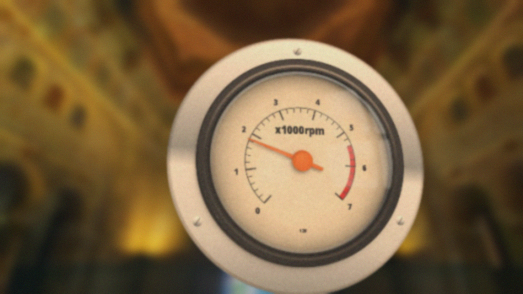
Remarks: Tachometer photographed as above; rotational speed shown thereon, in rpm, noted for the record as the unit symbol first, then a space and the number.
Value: rpm 1800
